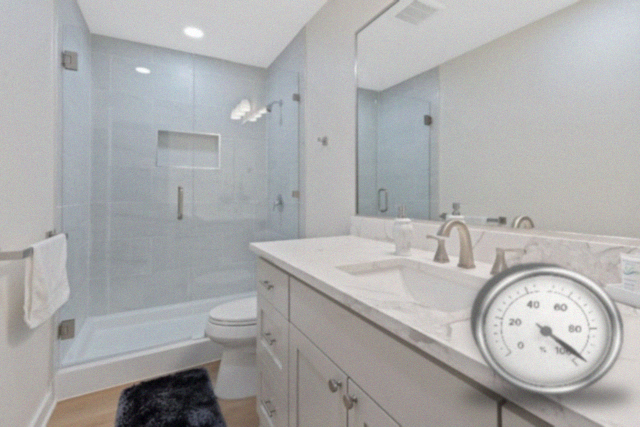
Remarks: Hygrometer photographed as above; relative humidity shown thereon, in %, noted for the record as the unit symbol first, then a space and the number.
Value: % 96
